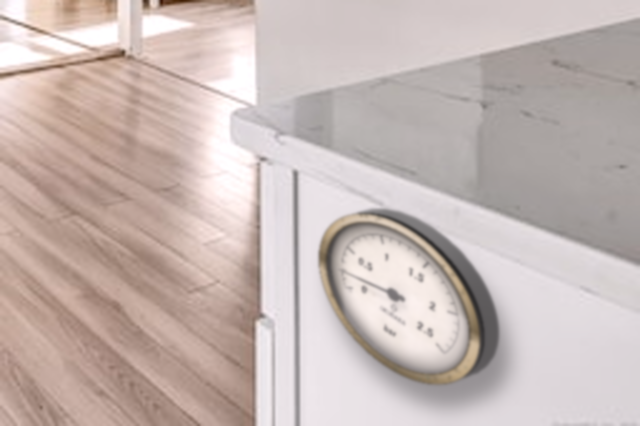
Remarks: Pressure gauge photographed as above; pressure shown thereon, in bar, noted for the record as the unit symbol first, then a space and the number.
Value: bar 0.2
